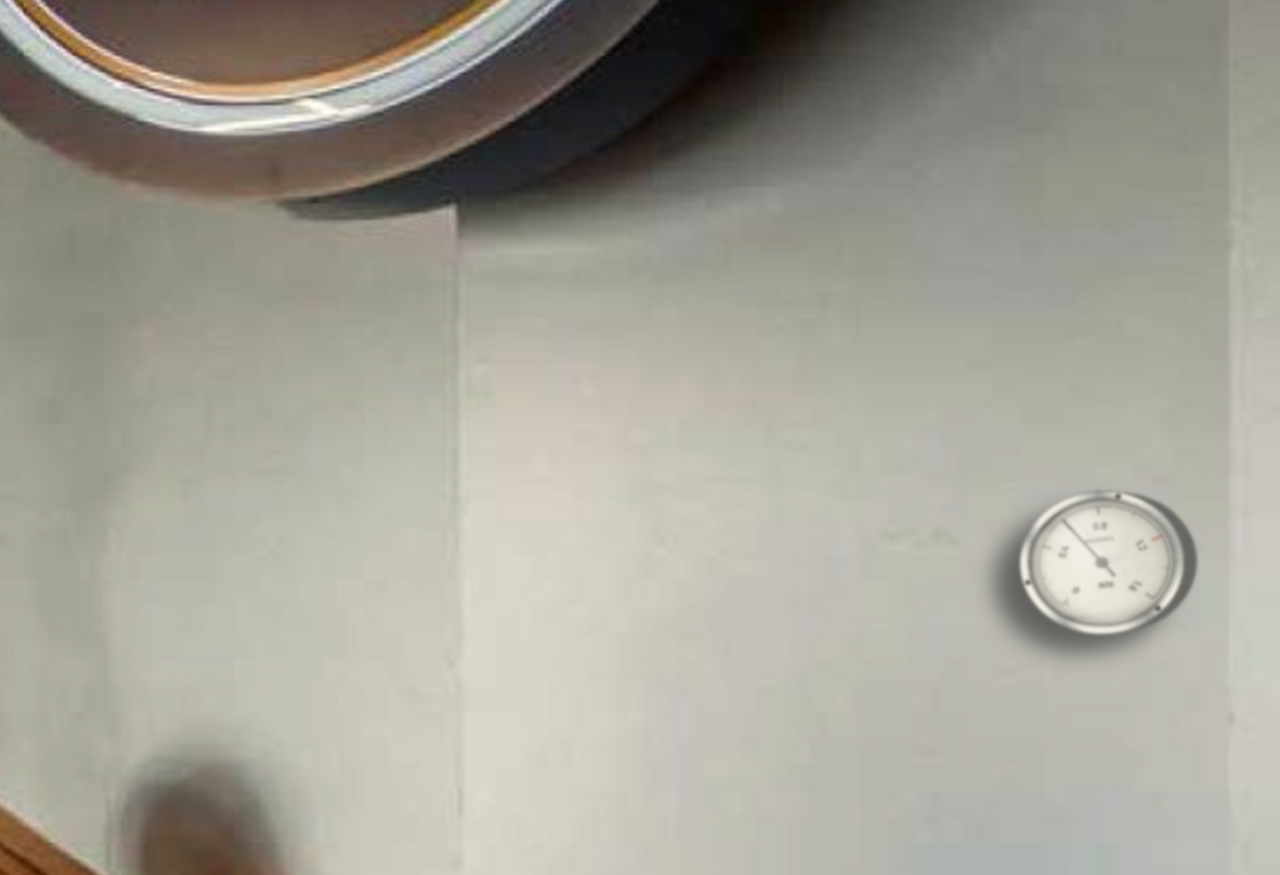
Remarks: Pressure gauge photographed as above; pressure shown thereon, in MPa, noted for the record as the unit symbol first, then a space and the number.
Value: MPa 0.6
